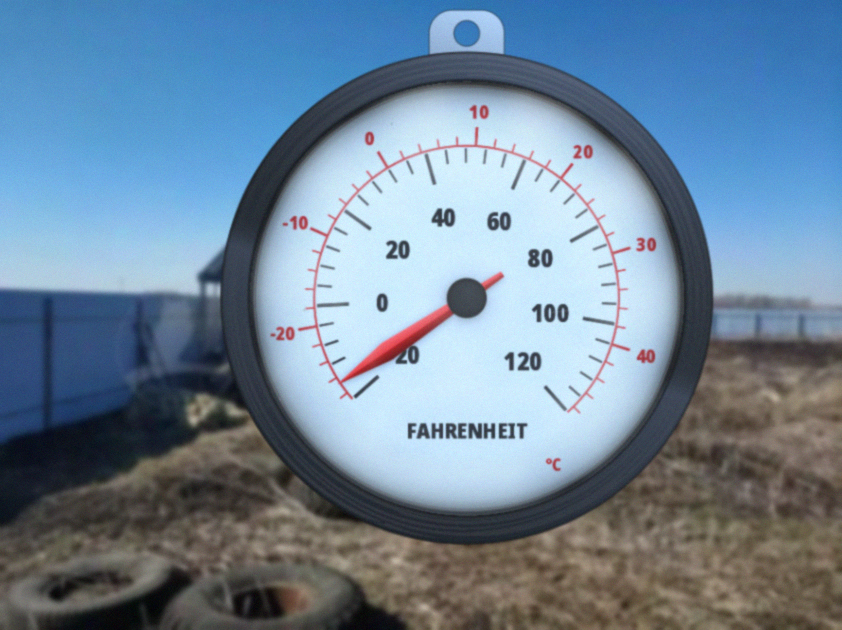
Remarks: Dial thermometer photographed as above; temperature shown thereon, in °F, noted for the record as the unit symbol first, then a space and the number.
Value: °F -16
